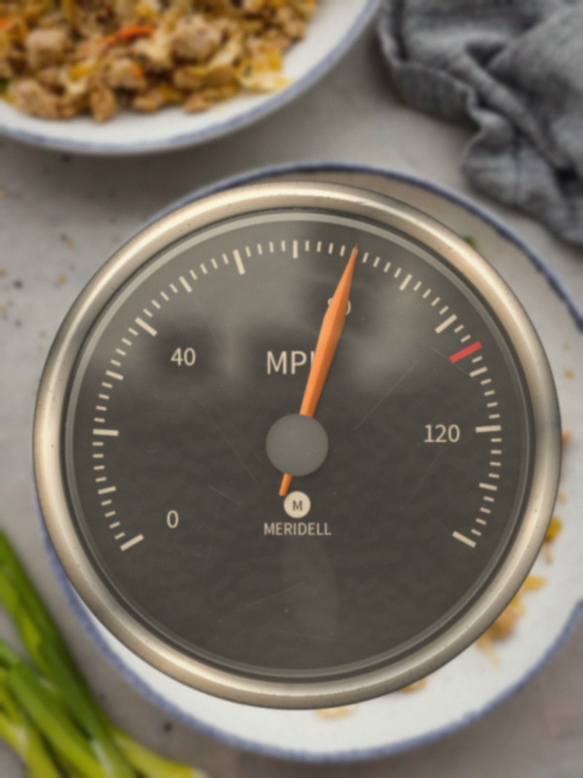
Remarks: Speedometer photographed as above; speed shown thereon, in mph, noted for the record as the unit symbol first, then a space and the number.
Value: mph 80
